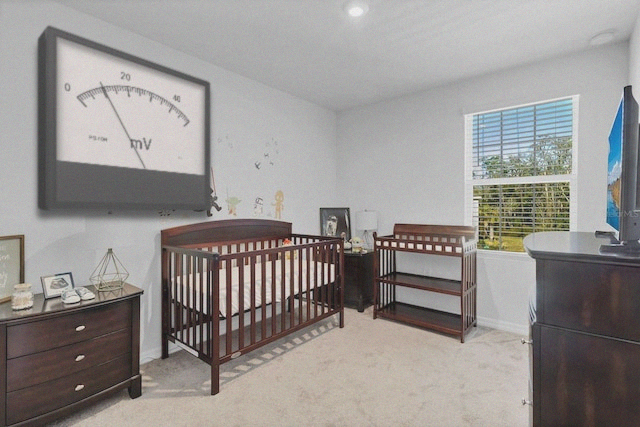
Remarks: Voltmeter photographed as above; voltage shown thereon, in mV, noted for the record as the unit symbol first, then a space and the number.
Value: mV 10
